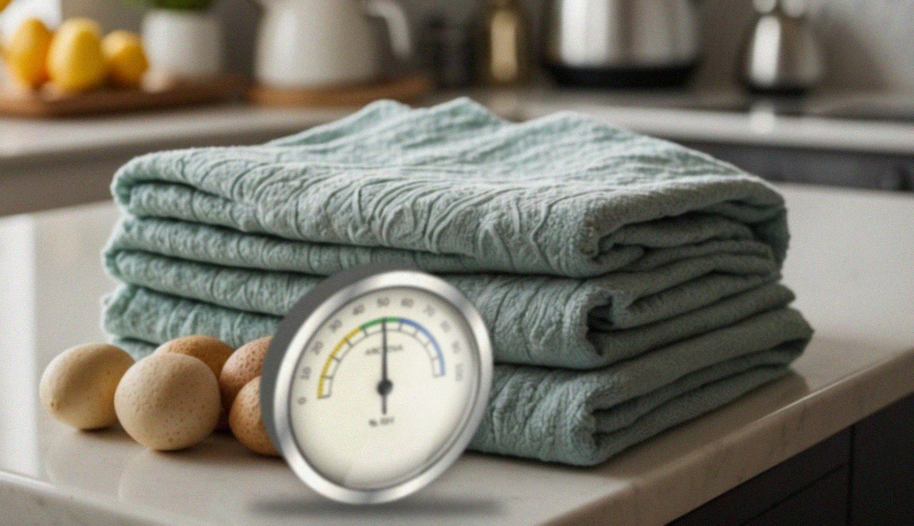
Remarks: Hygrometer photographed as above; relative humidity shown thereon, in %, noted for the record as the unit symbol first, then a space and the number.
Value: % 50
